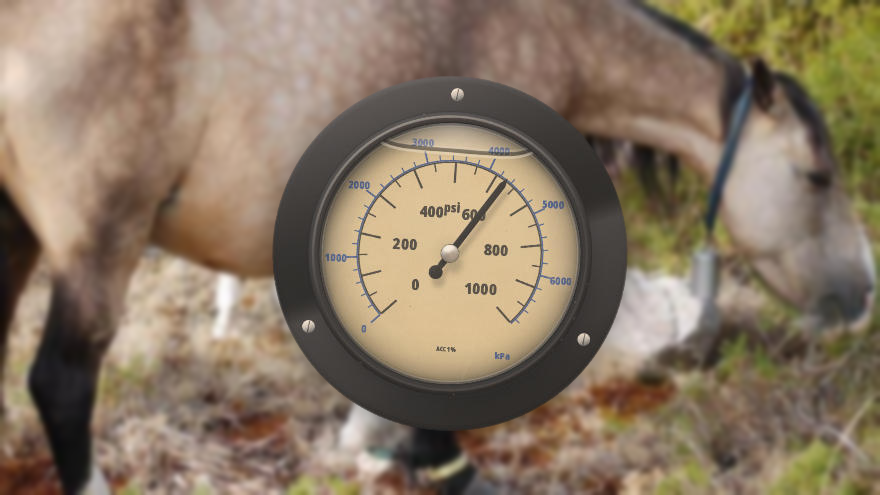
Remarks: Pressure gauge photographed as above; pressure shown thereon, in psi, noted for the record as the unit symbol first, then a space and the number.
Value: psi 625
